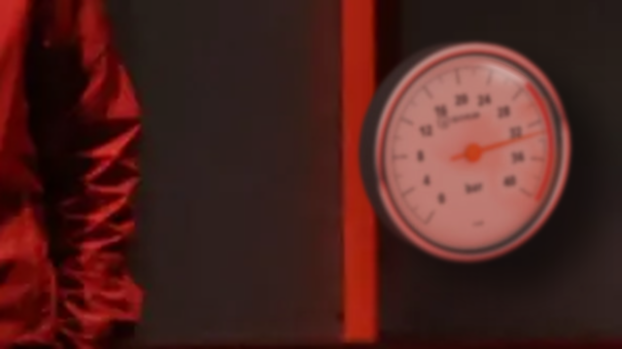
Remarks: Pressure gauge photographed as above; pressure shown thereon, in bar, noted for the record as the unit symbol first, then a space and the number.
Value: bar 33
